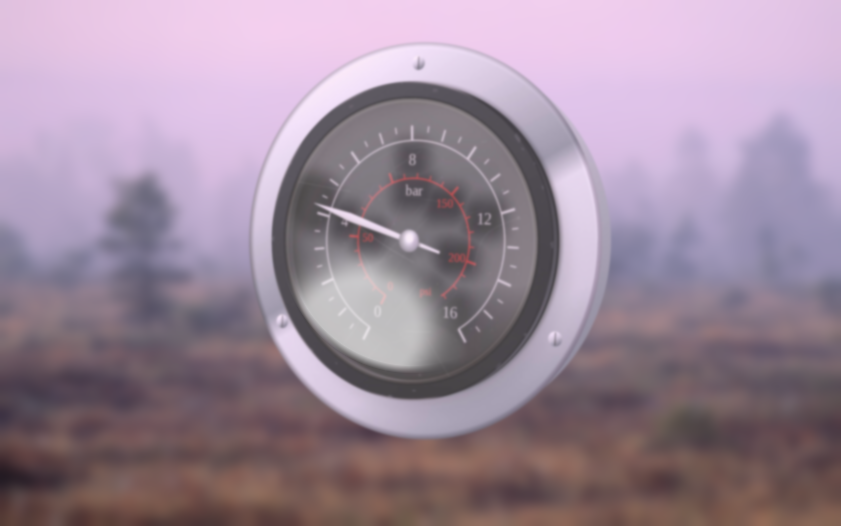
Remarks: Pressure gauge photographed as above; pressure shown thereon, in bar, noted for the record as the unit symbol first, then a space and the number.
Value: bar 4.25
